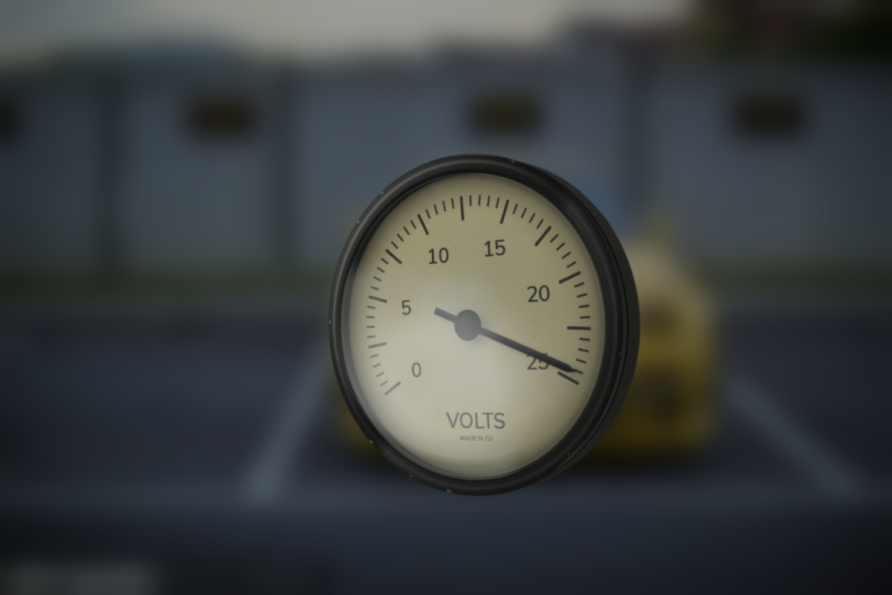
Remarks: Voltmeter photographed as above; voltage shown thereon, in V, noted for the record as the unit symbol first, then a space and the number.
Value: V 24.5
